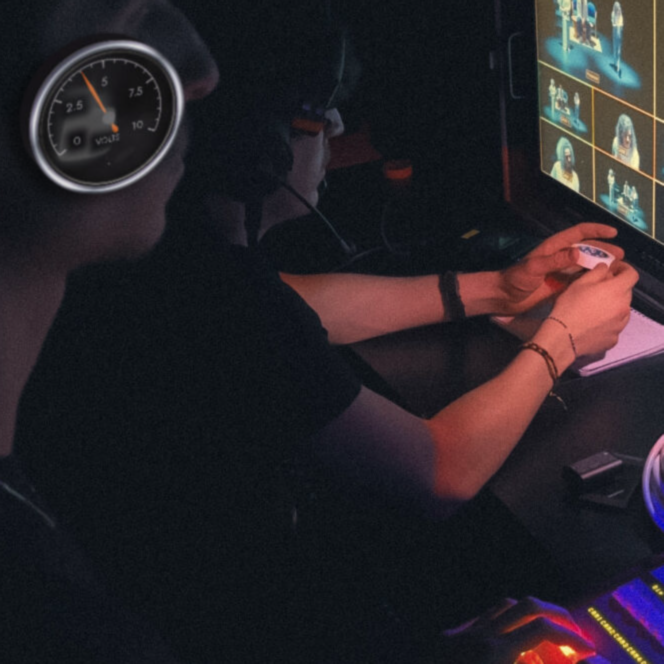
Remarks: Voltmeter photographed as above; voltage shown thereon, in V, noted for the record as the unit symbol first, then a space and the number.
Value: V 4
